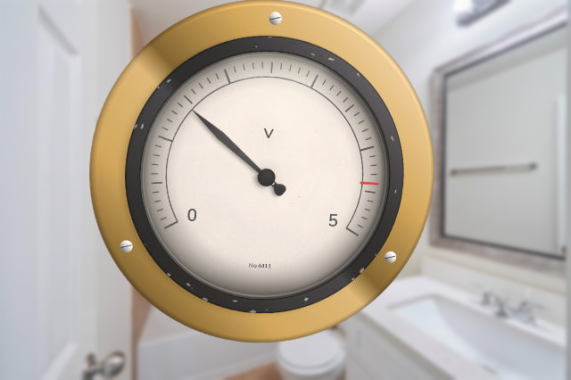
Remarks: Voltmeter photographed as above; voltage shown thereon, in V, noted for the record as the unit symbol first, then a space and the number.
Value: V 1.45
